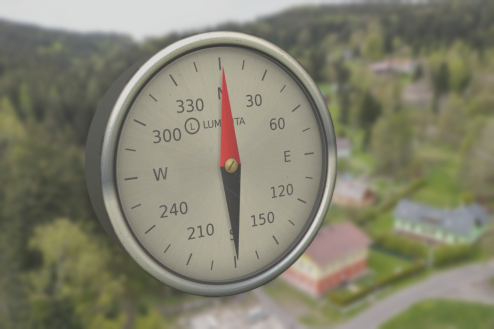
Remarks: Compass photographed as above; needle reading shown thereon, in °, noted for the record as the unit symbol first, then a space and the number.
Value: ° 0
